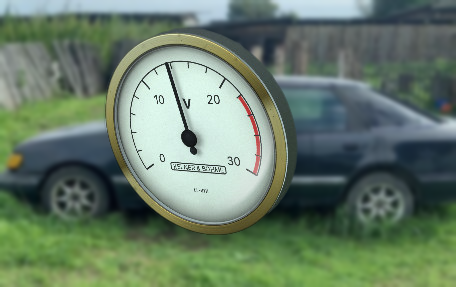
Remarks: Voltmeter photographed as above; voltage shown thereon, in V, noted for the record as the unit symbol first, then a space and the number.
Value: V 14
